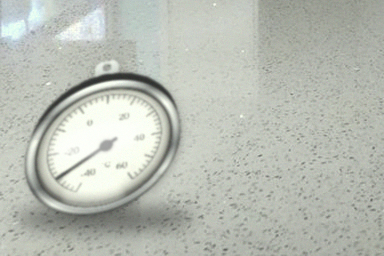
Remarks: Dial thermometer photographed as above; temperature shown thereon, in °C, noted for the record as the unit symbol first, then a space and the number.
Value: °C -30
